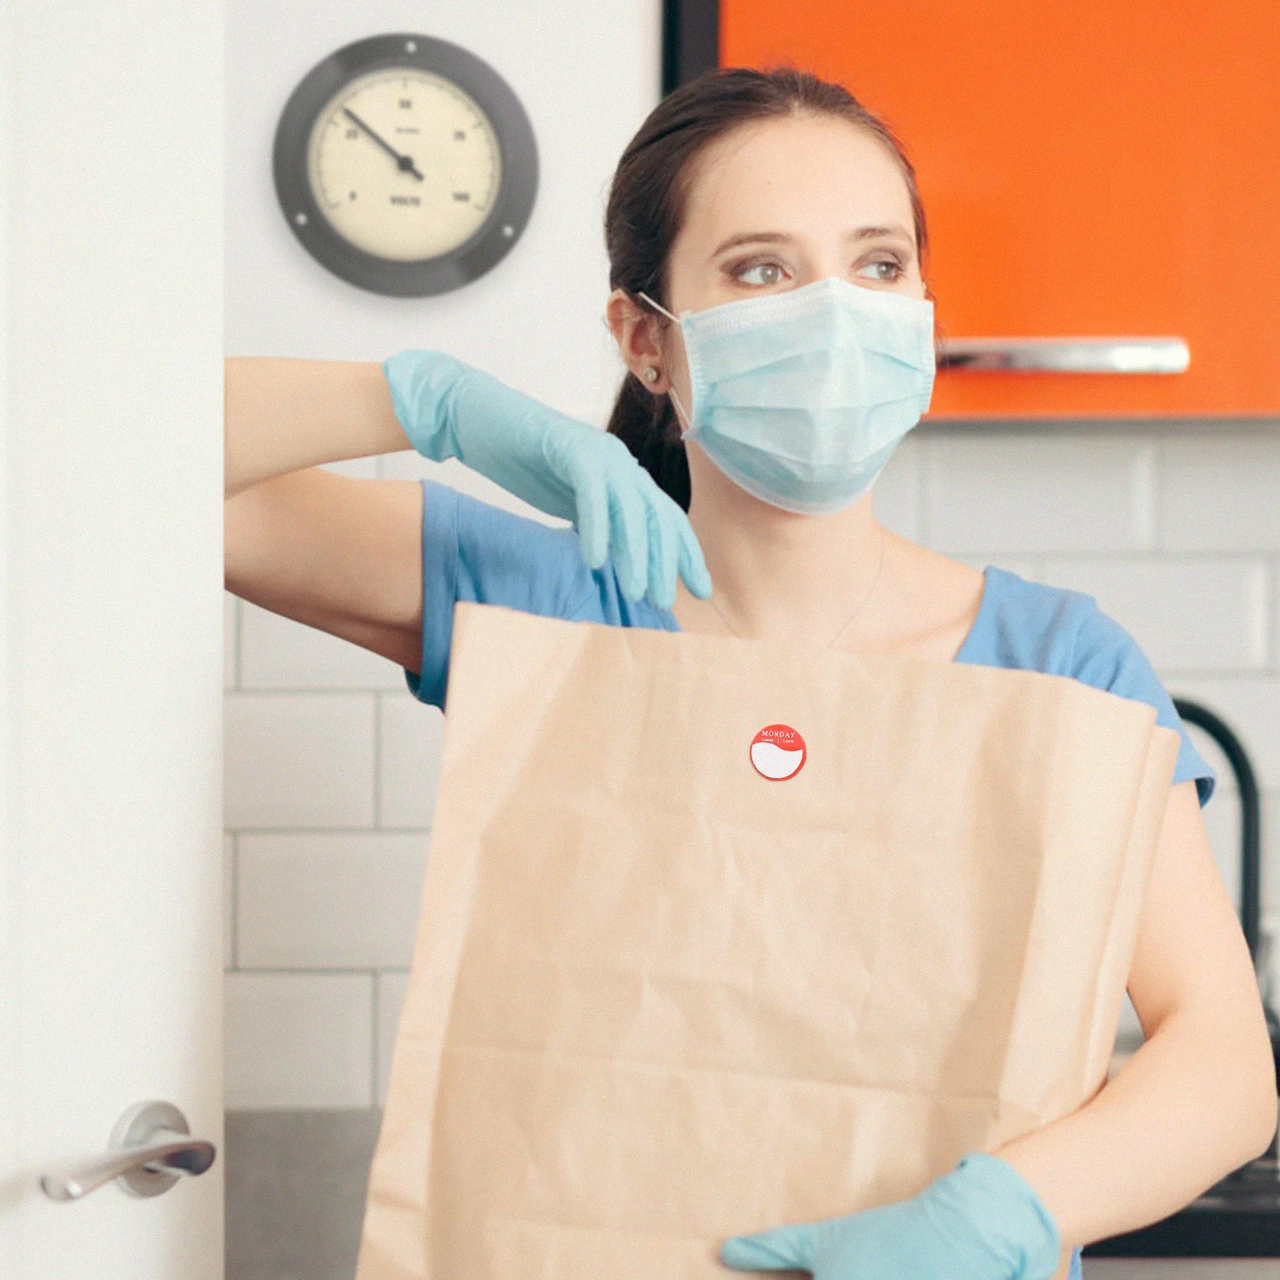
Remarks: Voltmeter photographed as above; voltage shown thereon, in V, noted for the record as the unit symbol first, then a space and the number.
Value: V 30
